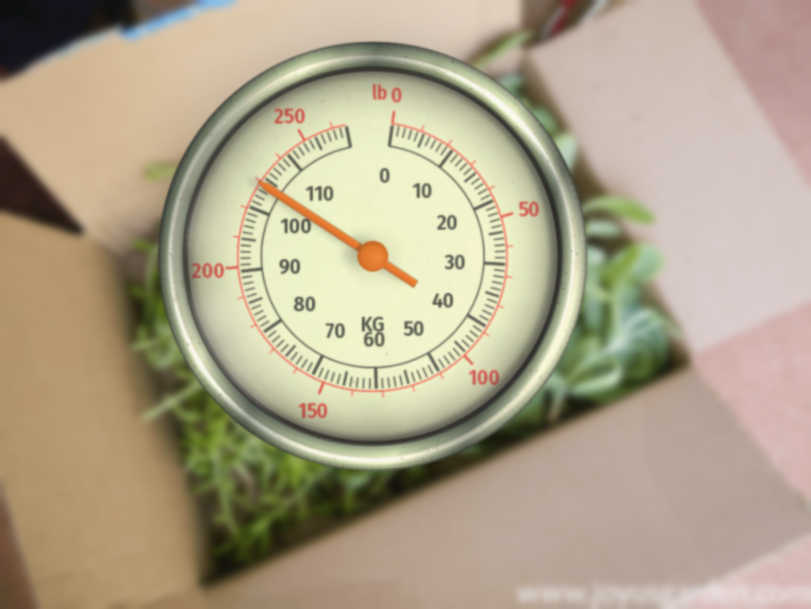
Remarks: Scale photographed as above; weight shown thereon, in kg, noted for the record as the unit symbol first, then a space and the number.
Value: kg 104
